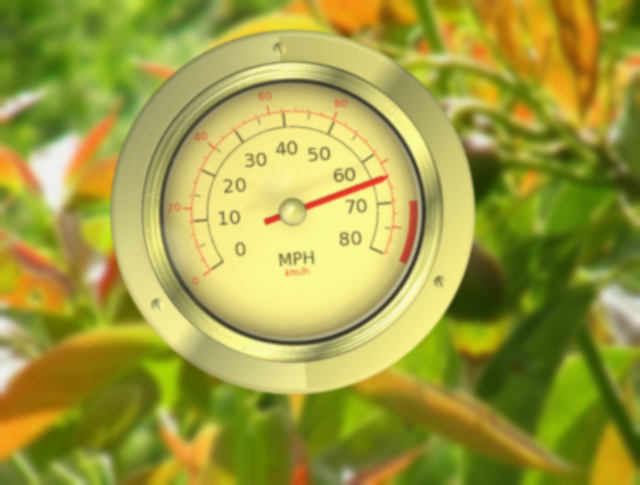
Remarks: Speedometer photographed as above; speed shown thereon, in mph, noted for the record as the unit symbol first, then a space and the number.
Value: mph 65
